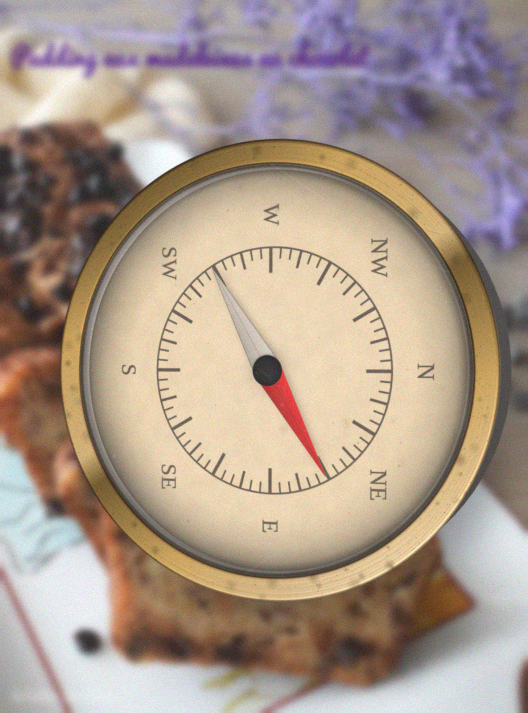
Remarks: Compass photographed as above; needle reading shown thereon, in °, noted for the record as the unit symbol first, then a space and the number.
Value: ° 60
